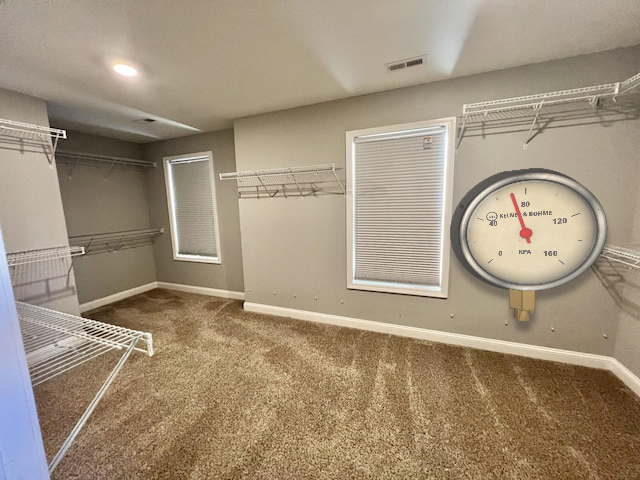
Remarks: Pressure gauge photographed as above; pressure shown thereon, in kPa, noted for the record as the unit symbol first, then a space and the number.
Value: kPa 70
